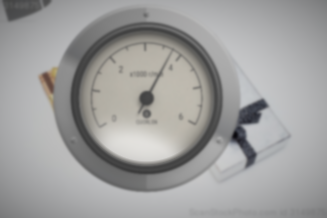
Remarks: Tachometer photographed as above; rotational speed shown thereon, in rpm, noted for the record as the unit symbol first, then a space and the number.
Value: rpm 3750
